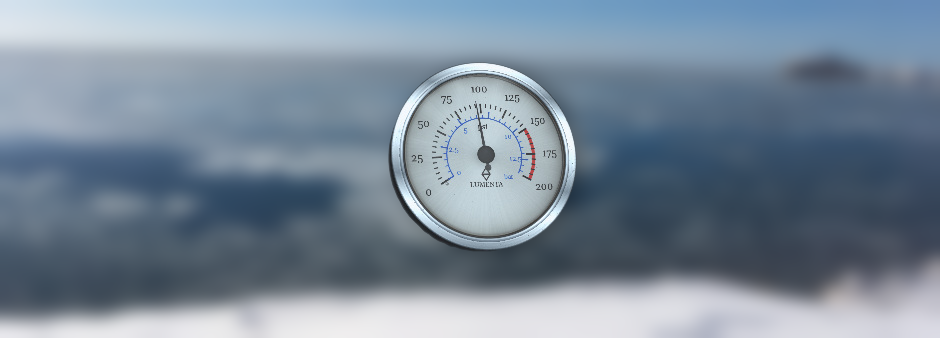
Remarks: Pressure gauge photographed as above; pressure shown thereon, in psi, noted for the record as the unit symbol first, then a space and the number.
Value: psi 95
